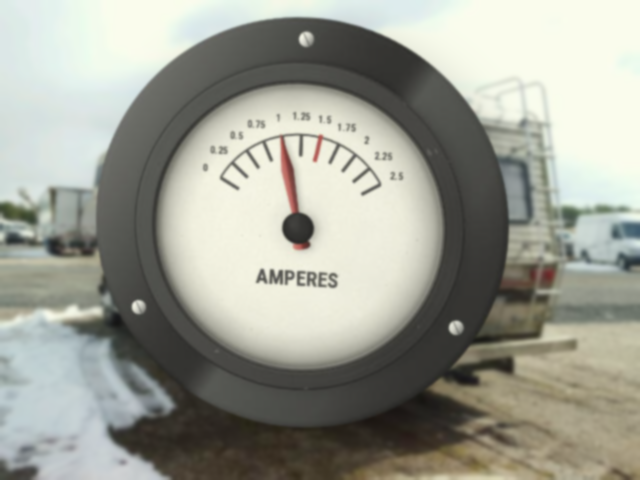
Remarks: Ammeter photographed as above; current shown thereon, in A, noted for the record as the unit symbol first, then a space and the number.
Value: A 1
